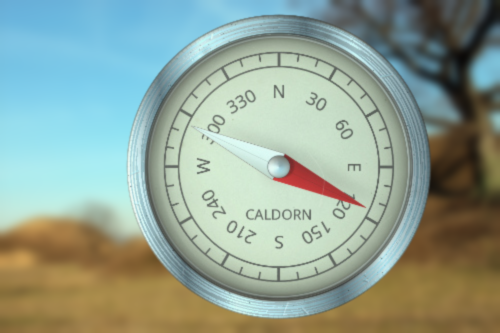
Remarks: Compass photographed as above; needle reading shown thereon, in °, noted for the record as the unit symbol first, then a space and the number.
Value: ° 115
